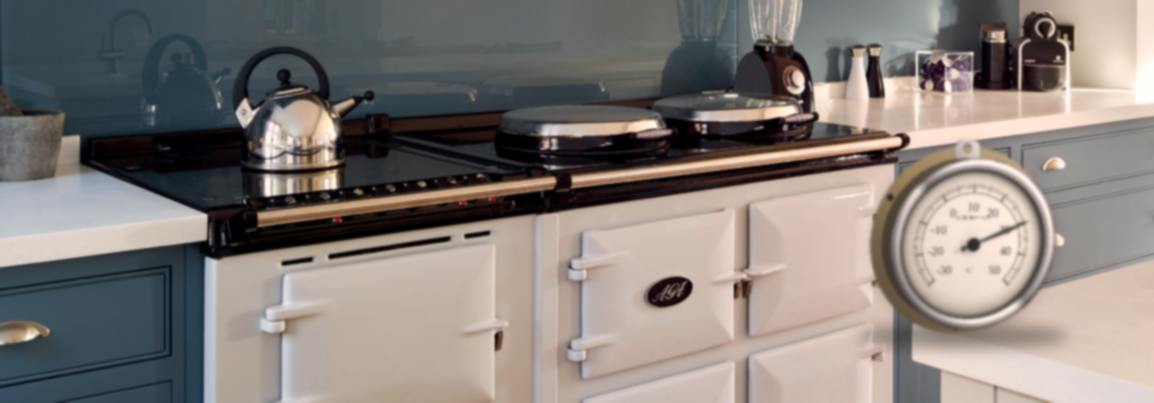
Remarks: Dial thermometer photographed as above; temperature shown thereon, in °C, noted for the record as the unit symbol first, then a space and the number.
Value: °C 30
